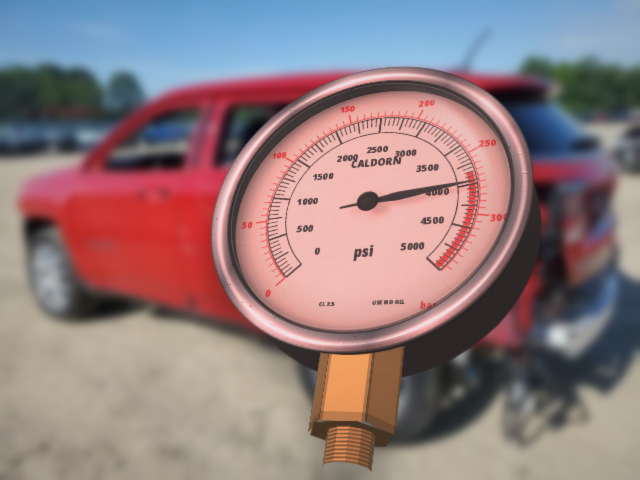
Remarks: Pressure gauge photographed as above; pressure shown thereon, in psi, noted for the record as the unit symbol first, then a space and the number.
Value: psi 4000
